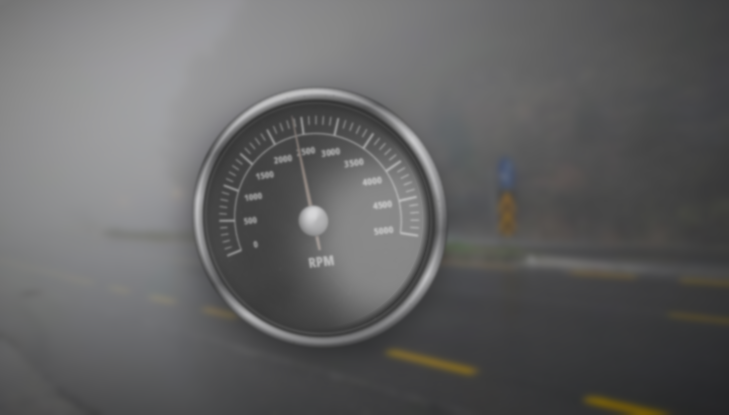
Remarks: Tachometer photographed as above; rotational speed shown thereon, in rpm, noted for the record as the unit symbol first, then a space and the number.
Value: rpm 2400
